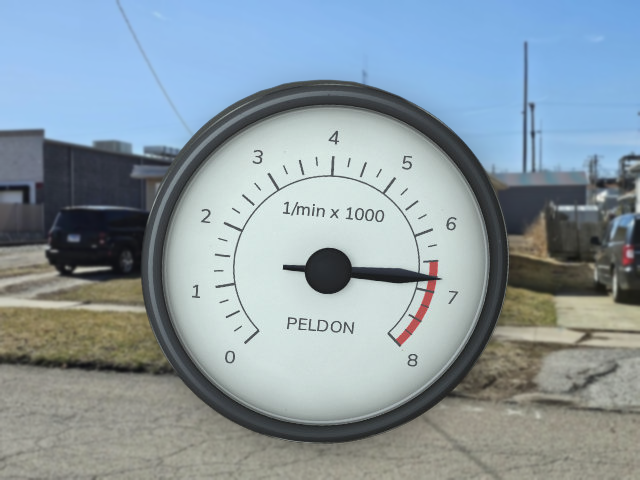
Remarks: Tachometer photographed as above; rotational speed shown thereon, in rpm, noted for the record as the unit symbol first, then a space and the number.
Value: rpm 6750
